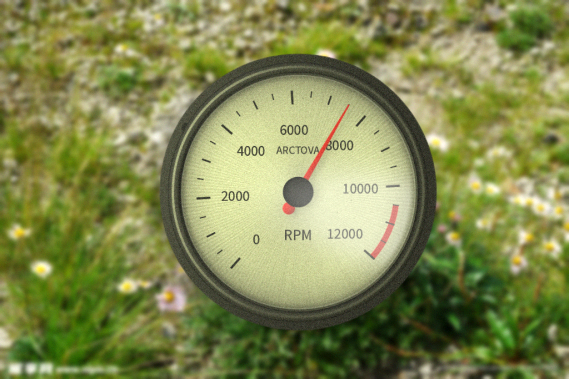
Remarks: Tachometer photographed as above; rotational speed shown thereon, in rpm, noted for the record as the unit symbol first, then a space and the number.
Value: rpm 7500
